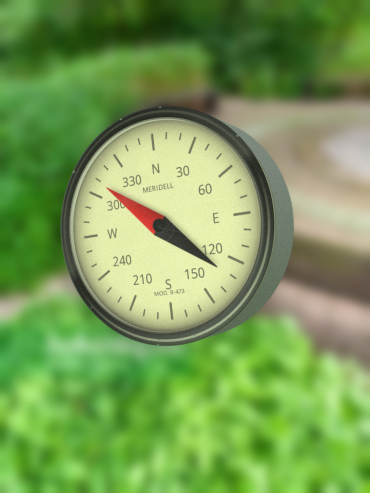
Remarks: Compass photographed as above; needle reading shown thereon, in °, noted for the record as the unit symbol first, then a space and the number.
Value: ° 310
